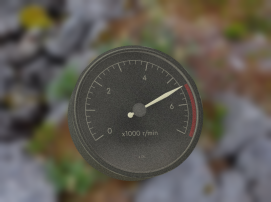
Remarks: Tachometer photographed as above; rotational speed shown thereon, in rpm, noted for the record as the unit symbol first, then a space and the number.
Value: rpm 5400
